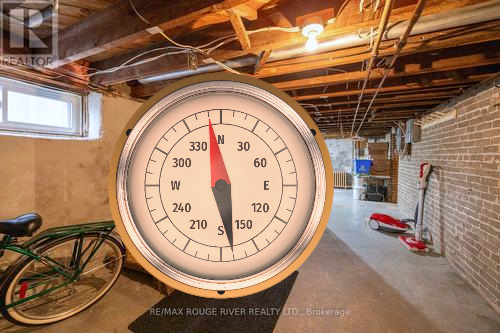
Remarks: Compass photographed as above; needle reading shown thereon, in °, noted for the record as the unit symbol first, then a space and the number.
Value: ° 350
